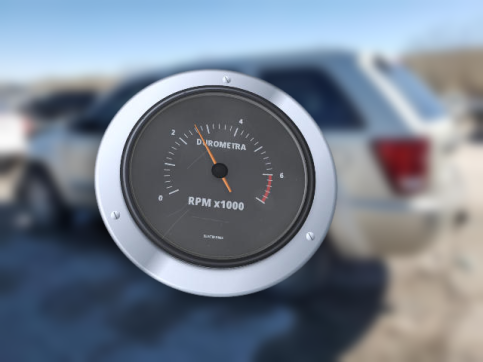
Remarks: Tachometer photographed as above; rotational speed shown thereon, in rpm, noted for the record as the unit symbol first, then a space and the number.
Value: rpm 2600
